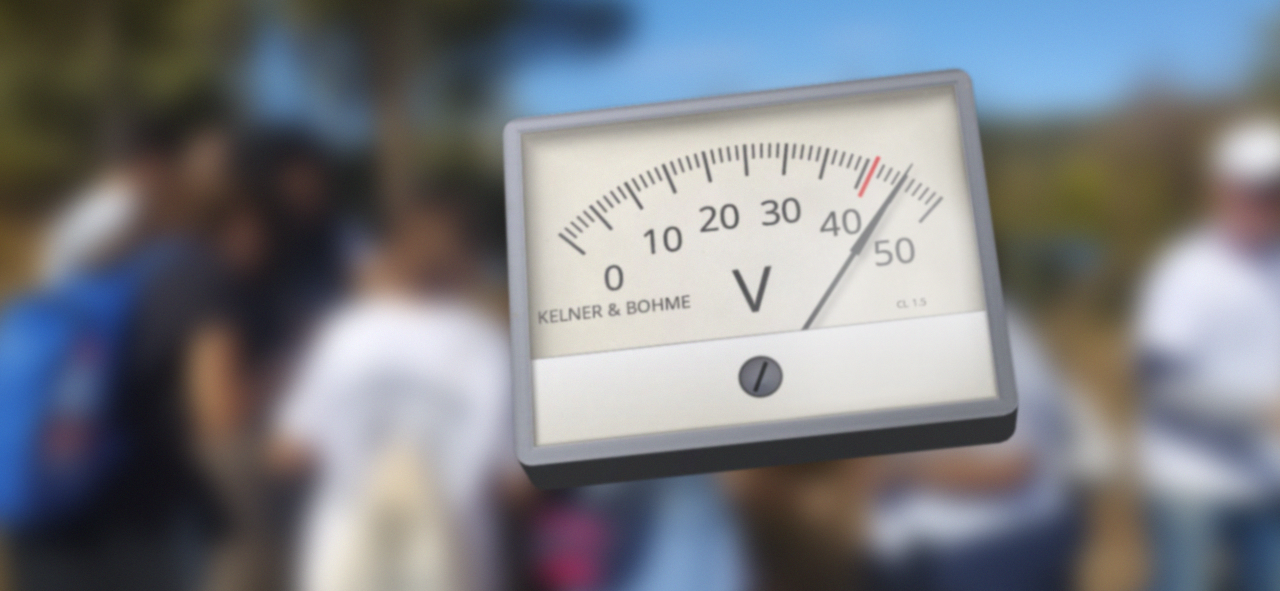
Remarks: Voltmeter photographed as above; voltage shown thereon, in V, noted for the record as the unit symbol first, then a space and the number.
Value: V 45
